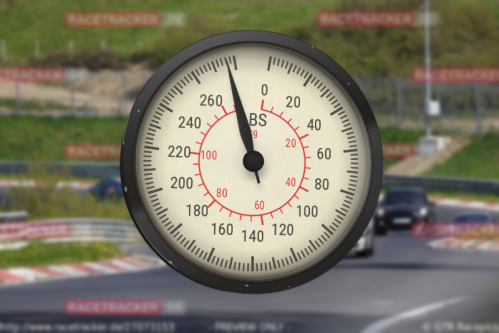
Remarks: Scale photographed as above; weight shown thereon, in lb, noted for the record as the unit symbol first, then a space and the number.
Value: lb 276
